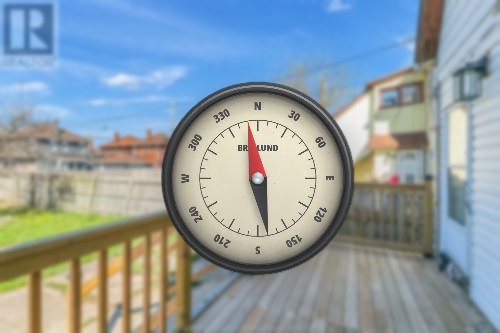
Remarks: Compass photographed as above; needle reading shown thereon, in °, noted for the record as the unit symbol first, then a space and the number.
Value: ° 350
